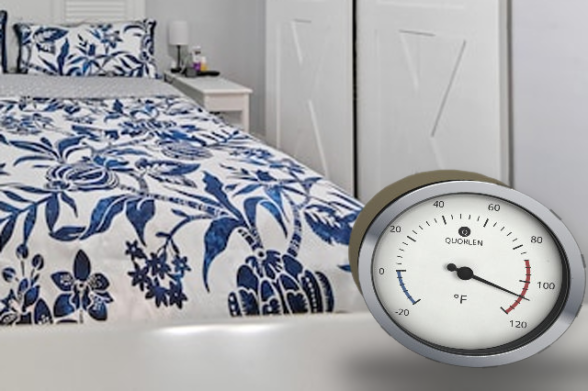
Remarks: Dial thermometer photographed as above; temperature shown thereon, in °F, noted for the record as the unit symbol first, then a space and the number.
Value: °F 108
